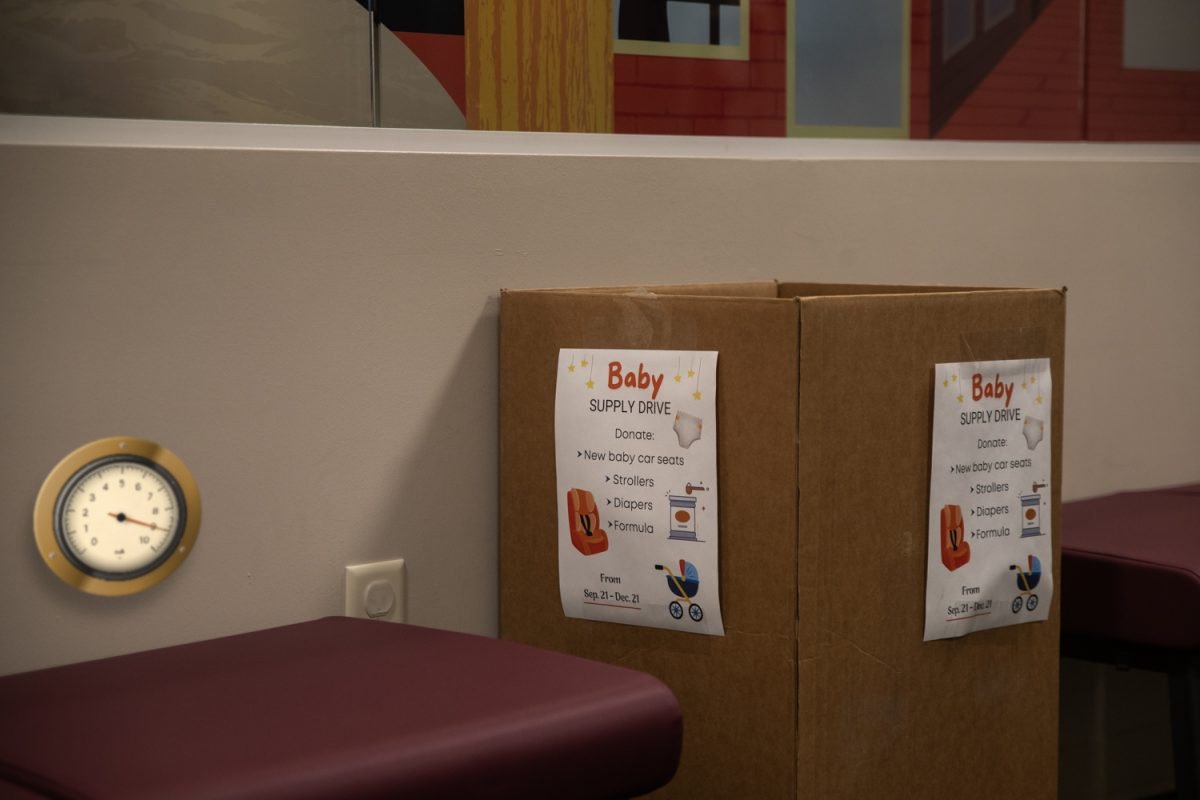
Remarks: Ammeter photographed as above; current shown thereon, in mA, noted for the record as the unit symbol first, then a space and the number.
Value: mA 9
